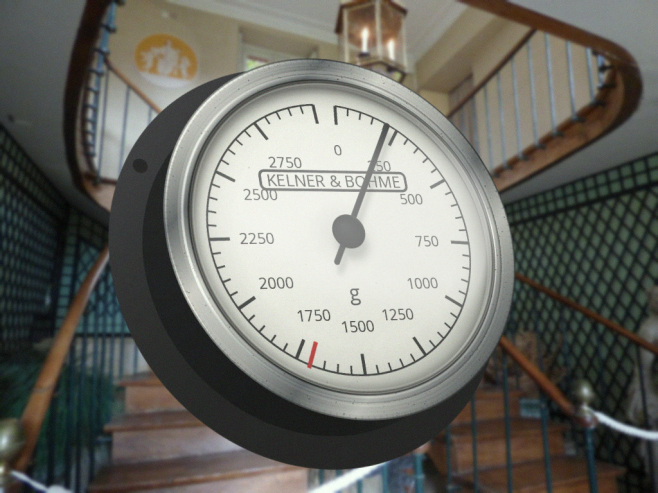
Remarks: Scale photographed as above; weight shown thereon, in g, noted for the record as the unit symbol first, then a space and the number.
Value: g 200
